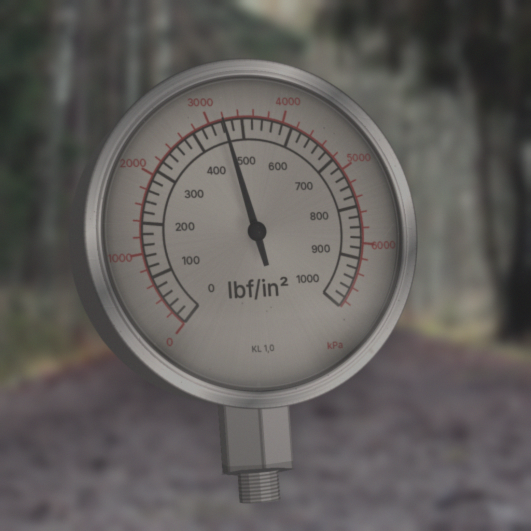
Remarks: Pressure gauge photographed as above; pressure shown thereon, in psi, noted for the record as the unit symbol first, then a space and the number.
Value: psi 460
